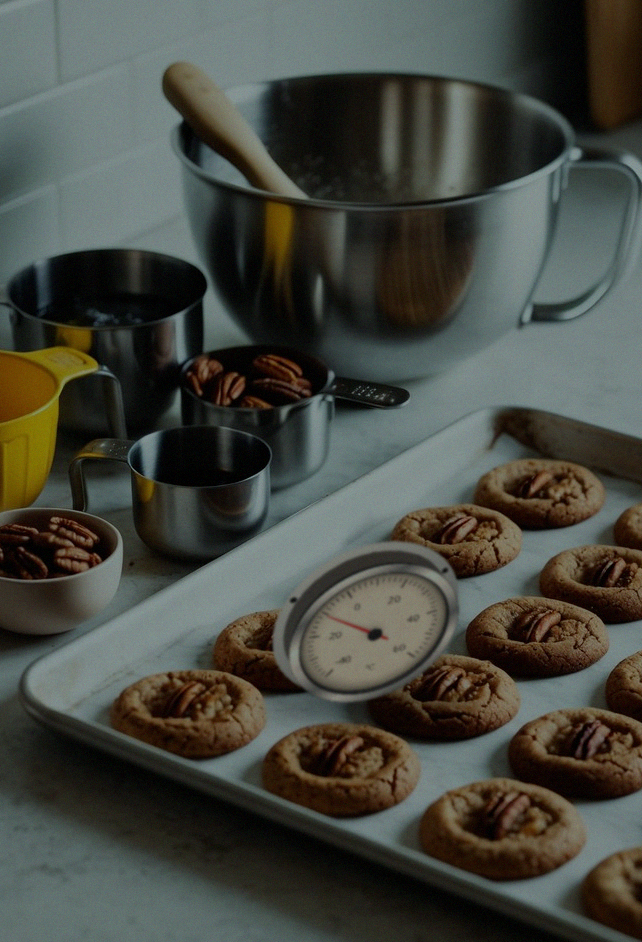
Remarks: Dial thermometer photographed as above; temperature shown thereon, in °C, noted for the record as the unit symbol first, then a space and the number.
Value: °C -10
